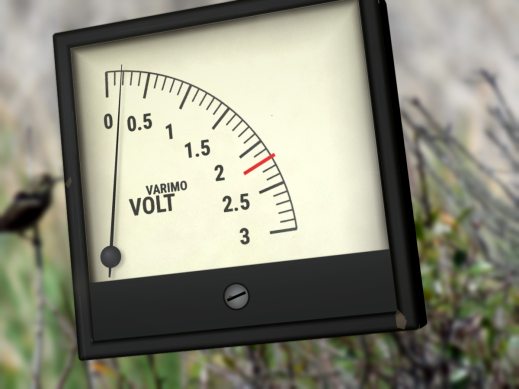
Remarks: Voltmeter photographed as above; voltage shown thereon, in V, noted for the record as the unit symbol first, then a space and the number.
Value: V 0.2
